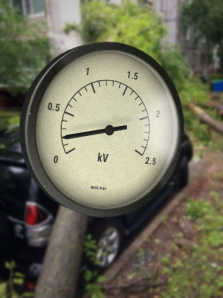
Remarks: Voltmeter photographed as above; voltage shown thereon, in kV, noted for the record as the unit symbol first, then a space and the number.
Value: kV 0.2
